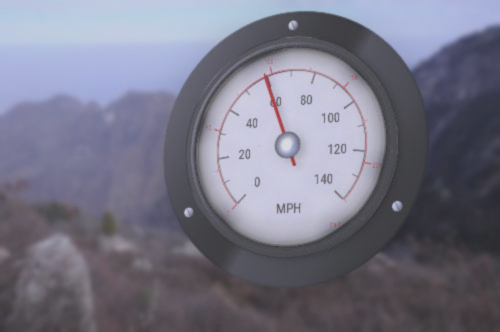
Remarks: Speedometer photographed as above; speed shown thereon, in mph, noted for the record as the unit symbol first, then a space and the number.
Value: mph 60
